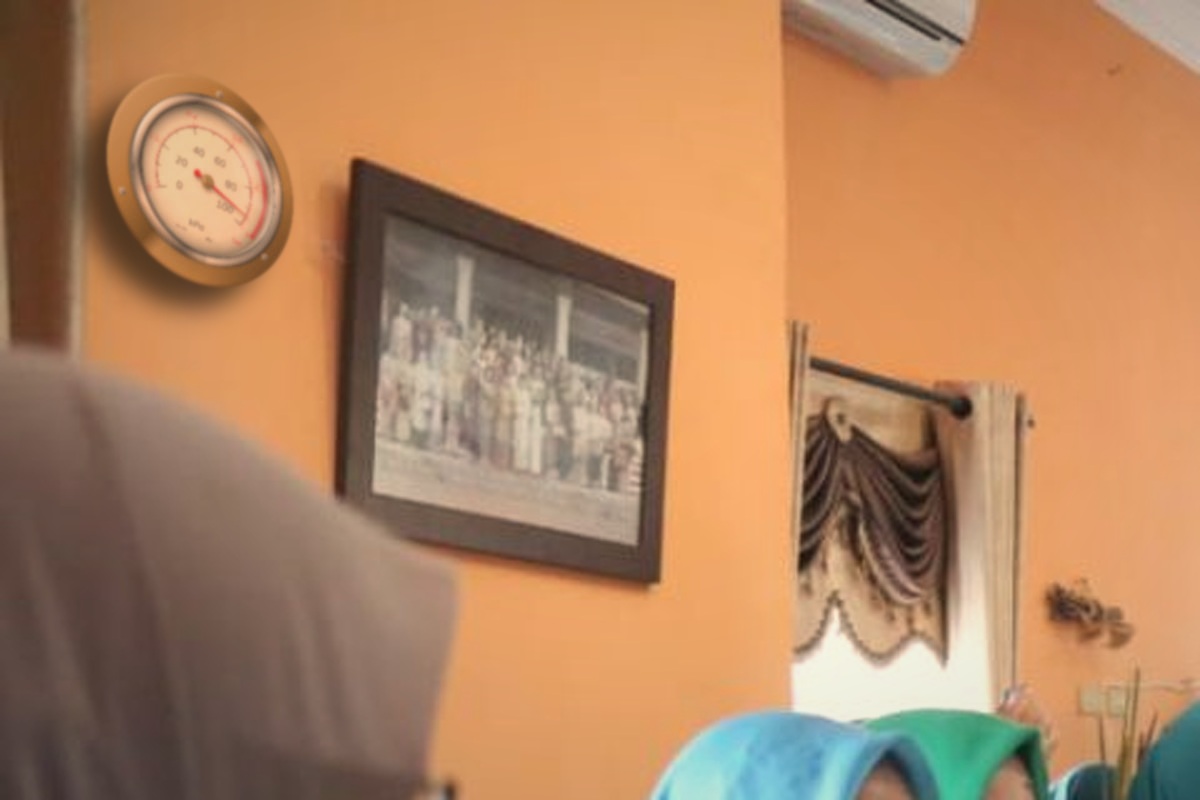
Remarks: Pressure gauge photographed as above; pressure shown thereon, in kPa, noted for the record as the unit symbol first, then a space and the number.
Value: kPa 95
